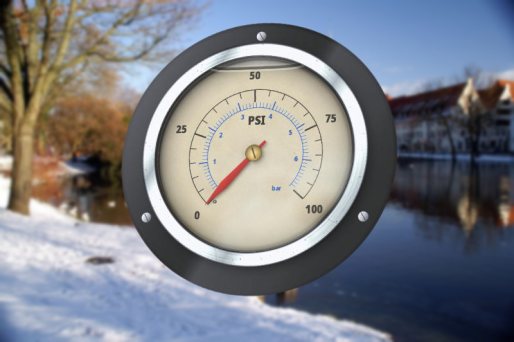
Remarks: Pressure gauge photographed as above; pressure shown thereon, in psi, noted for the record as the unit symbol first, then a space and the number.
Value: psi 0
